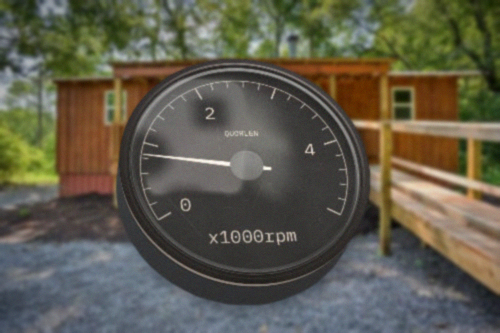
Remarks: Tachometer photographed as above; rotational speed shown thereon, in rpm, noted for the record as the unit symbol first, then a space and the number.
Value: rpm 800
